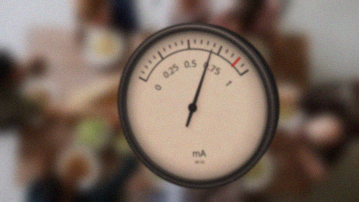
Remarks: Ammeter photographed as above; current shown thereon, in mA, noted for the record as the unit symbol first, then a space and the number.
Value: mA 0.7
